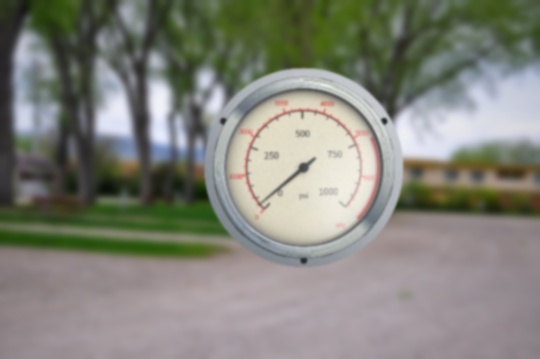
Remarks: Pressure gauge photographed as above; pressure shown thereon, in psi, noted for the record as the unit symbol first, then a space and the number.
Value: psi 25
